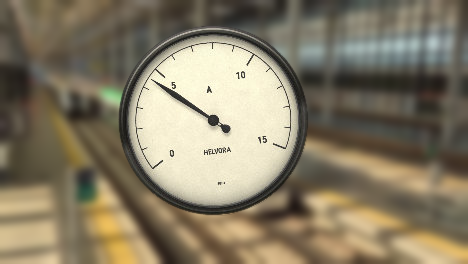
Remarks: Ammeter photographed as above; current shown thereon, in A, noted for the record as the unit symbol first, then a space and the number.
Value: A 4.5
